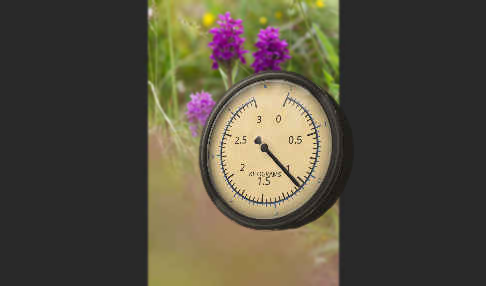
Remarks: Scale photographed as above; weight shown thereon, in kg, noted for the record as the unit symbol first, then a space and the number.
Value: kg 1.05
